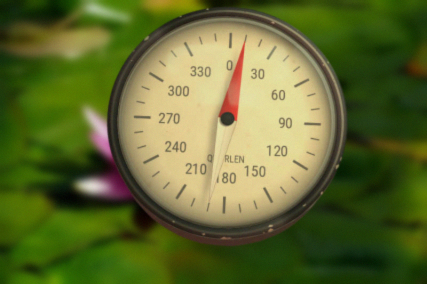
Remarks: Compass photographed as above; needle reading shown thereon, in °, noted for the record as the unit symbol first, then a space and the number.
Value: ° 10
